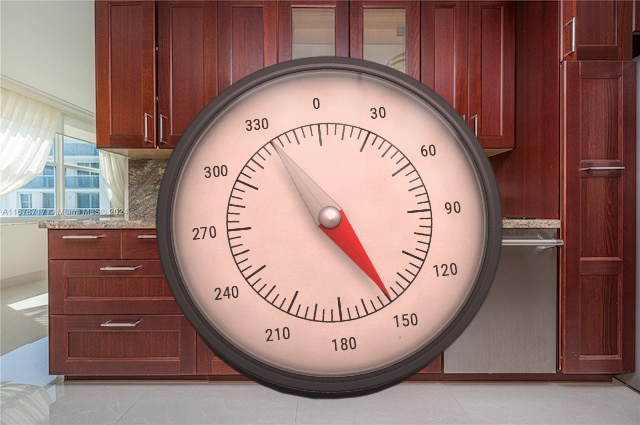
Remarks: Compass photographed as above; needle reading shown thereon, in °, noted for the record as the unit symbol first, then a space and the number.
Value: ° 150
